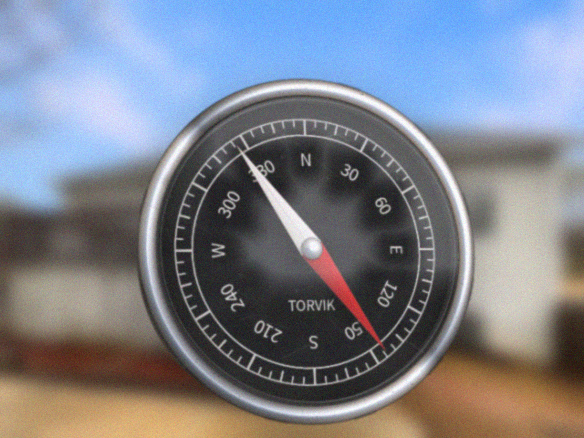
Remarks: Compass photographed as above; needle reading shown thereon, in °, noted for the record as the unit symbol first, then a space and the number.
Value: ° 145
